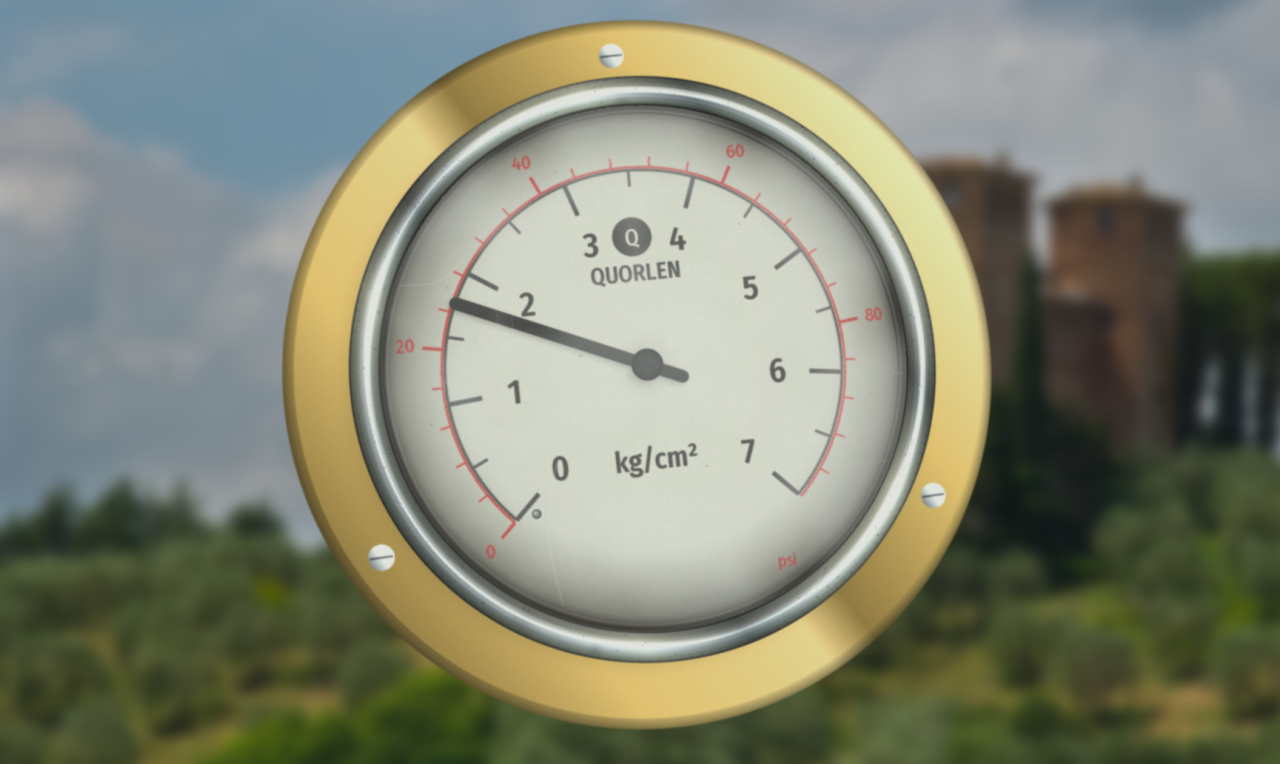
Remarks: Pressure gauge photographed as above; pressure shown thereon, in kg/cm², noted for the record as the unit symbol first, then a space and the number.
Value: kg/cm² 1.75
